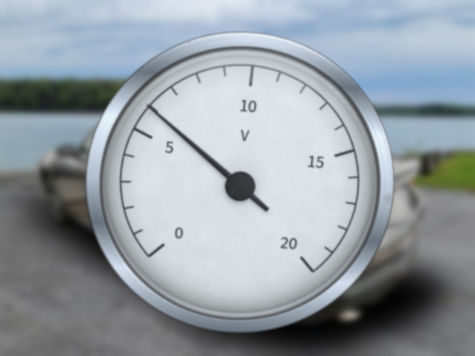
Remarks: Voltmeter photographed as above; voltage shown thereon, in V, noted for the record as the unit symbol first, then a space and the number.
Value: V 6
